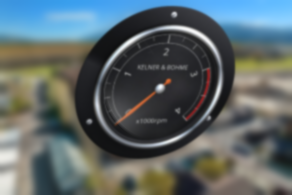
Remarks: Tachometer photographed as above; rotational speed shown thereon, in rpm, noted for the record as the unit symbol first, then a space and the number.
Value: rpm 0
